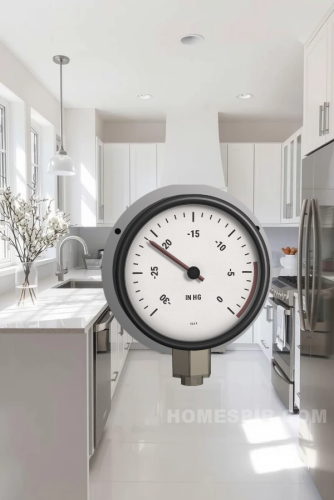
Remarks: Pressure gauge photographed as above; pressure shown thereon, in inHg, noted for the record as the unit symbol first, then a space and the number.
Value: inHg -21
